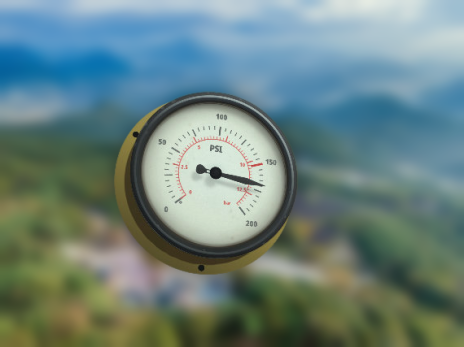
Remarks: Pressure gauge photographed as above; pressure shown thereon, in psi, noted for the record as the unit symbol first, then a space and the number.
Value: psi 170
